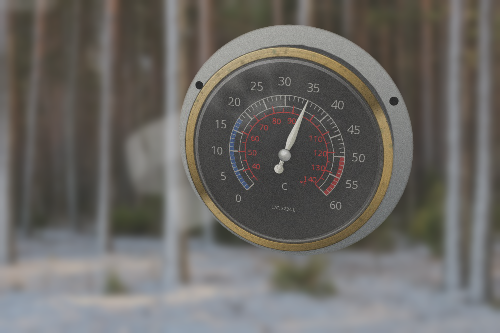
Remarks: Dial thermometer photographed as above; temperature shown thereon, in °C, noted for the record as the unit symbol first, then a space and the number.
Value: °C 35
